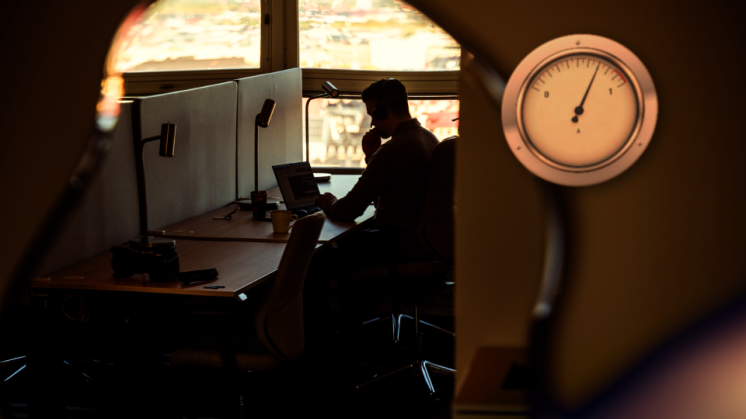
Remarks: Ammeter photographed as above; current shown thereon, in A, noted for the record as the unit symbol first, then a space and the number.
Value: A 0.7
